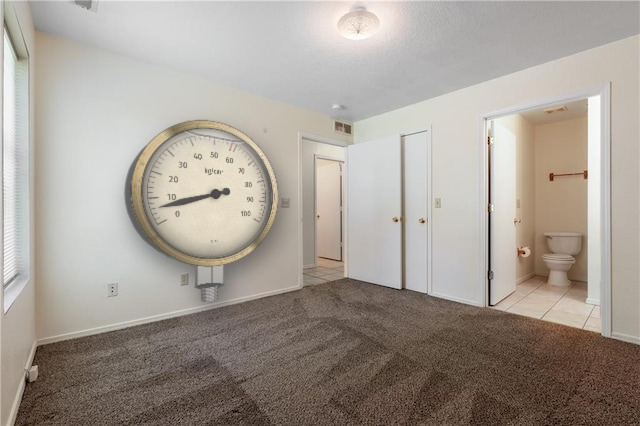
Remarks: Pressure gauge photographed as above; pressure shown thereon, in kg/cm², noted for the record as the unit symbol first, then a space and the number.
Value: kg/cm² 6
